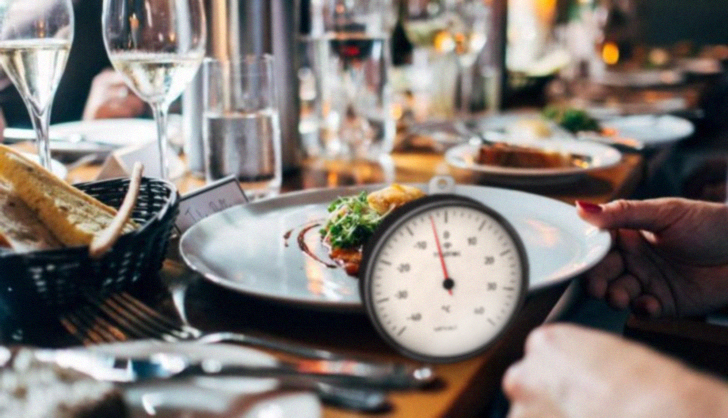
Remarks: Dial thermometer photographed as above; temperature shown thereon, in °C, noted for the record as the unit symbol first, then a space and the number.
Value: °C -4
